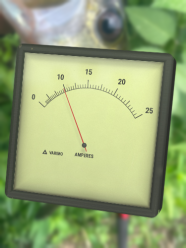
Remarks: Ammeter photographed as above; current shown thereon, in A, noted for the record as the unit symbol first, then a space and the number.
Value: A 10
